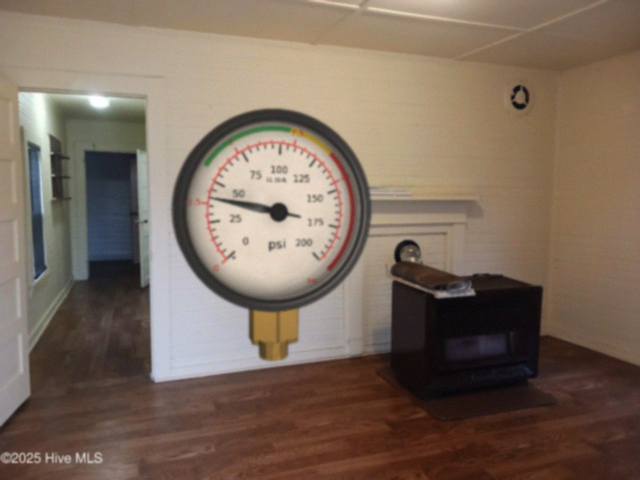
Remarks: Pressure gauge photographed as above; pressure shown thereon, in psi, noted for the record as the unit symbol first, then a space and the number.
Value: psi 40
